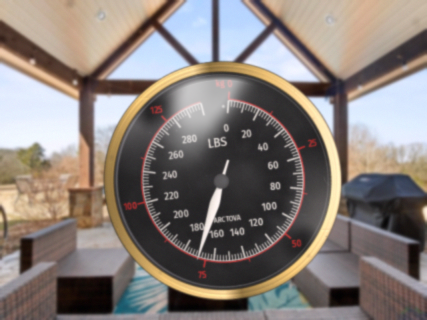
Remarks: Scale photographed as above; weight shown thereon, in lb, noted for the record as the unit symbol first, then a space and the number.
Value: lb 170
